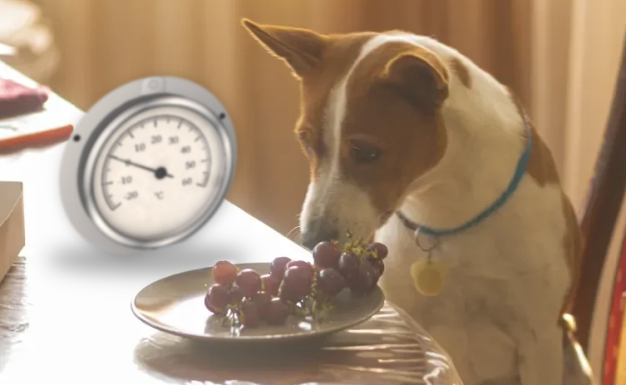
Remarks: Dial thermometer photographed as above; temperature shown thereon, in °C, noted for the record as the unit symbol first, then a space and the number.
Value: °C 0
